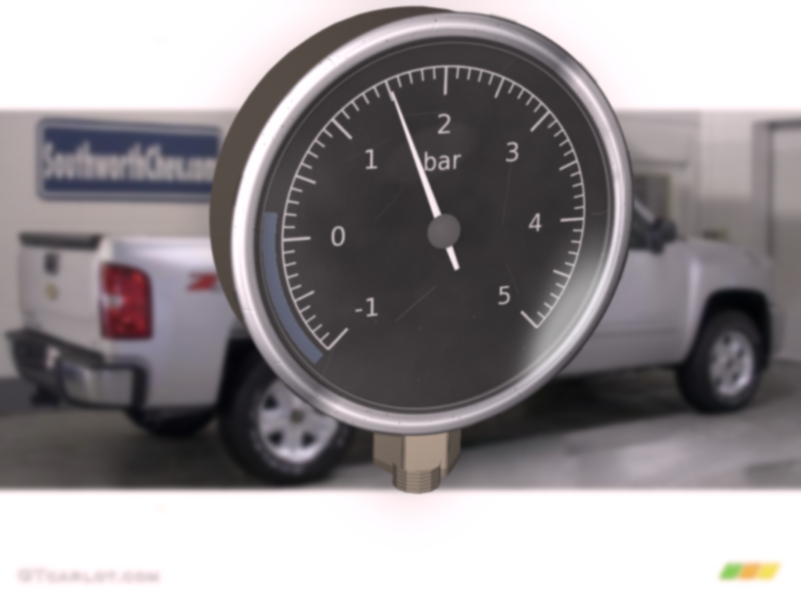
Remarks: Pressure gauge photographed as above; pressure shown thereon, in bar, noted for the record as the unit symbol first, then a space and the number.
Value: bar 1.5
